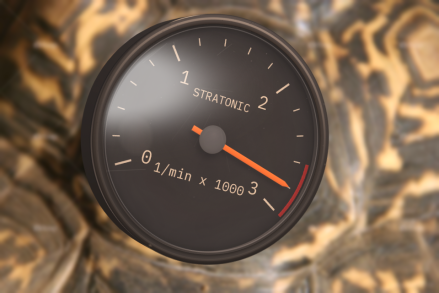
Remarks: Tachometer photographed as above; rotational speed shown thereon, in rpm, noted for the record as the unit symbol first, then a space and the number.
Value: rpm 2800
